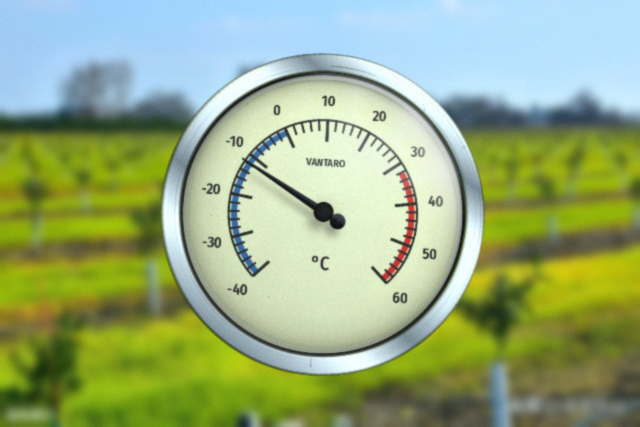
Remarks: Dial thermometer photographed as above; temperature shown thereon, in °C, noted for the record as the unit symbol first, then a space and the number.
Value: °C -12
